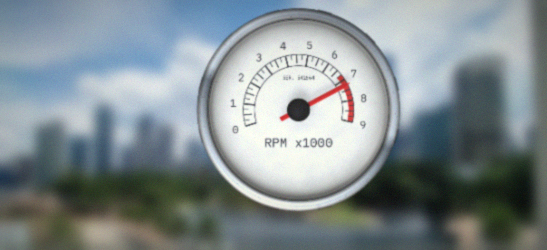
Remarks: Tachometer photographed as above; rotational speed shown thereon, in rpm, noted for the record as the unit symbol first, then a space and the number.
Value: rpm 7250
